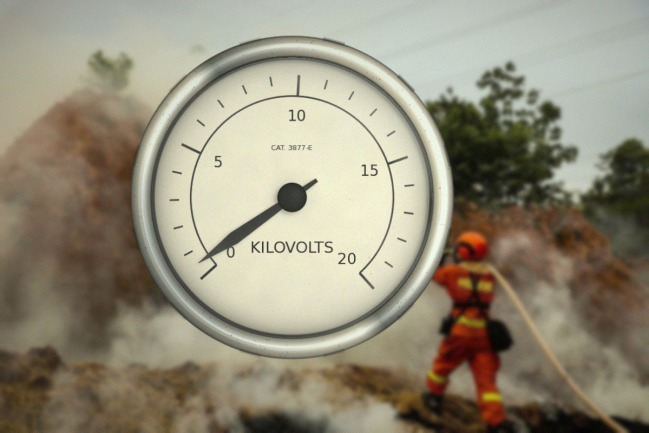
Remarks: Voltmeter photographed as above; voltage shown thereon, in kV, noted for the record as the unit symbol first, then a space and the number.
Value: kV 0.5
